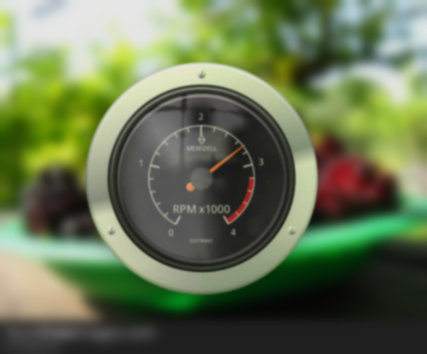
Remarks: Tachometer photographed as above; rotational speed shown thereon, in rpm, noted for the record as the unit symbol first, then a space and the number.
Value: rpm 2700
